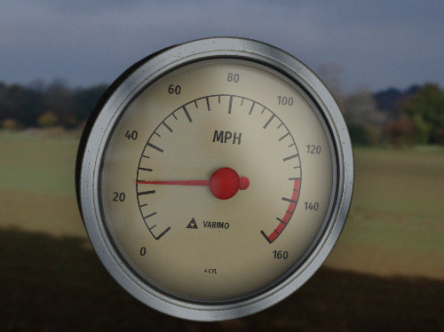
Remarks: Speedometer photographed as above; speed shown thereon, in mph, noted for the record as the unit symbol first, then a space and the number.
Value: mph 25
